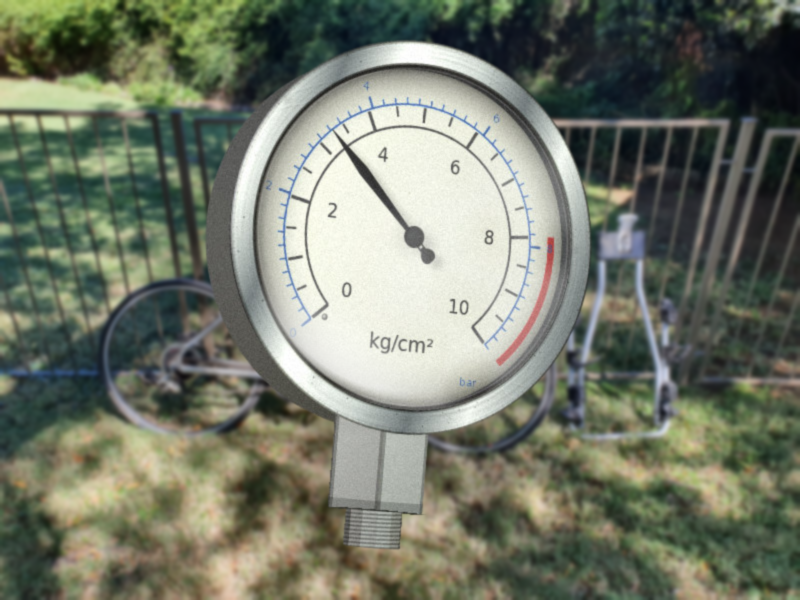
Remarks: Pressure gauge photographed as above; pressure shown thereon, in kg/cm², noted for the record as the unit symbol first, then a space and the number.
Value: kg/cm² 3.25
